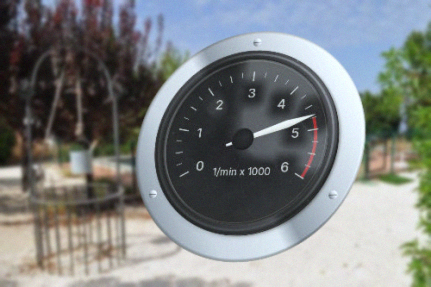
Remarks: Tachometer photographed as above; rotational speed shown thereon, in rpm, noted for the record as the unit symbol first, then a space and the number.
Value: rpm 4750
